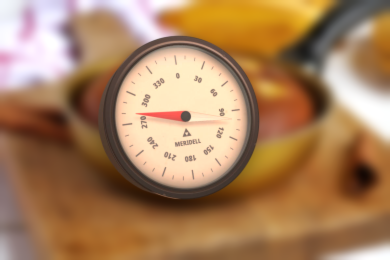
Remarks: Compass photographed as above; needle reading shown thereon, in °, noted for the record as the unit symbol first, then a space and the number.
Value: ° 280
